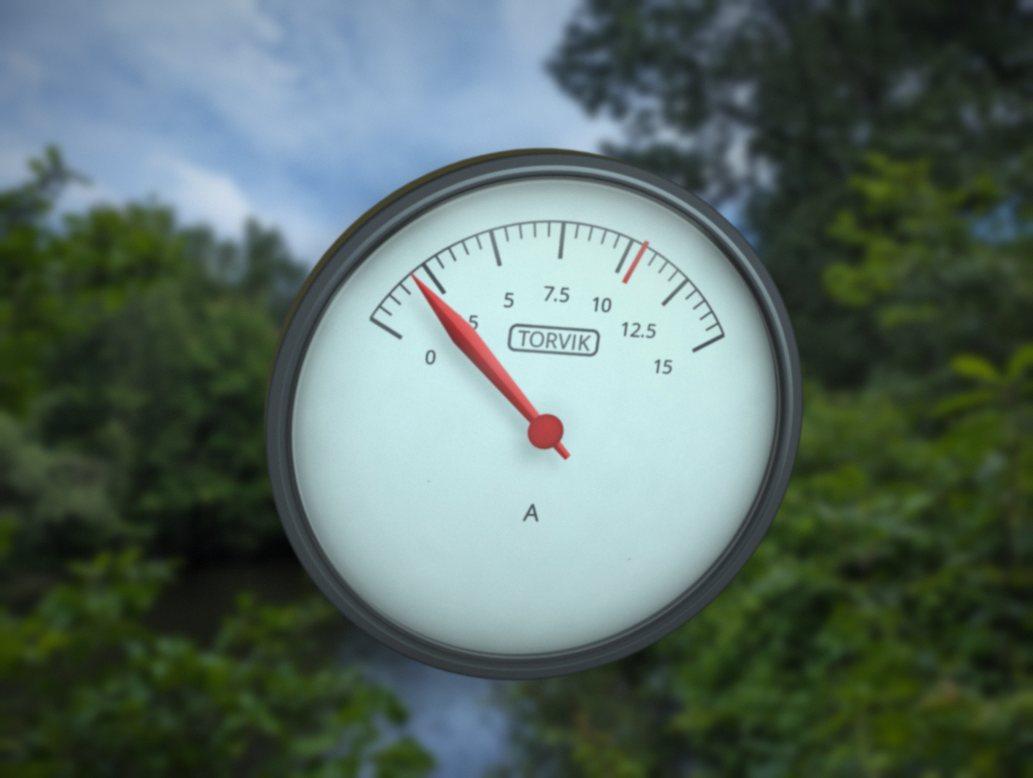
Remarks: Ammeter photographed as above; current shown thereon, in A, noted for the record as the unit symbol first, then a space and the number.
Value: A 2
